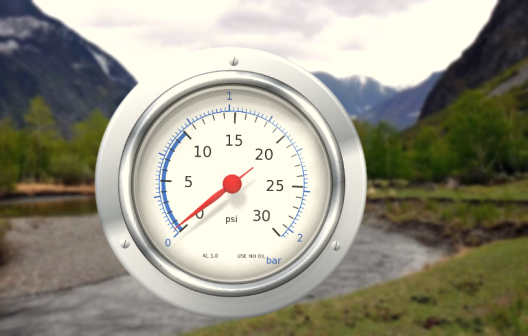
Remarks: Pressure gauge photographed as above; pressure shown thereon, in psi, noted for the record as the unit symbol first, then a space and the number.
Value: psi 0.5
